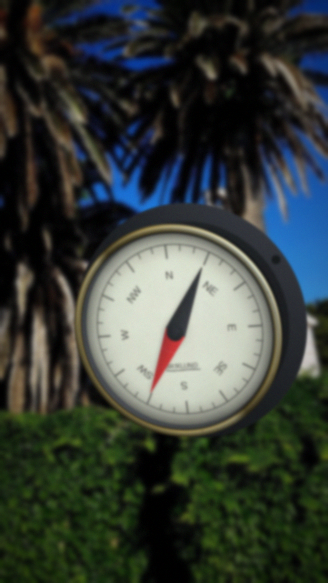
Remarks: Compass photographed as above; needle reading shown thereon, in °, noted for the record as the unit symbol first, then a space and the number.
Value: ° 210
